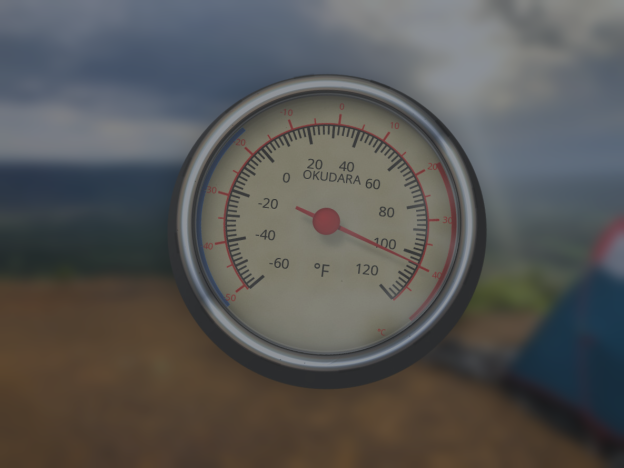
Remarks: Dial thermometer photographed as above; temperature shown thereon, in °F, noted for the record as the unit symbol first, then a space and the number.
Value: °F 104
